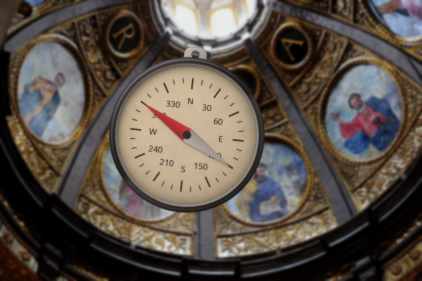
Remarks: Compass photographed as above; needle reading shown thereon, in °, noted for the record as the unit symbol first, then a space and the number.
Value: ° 300
